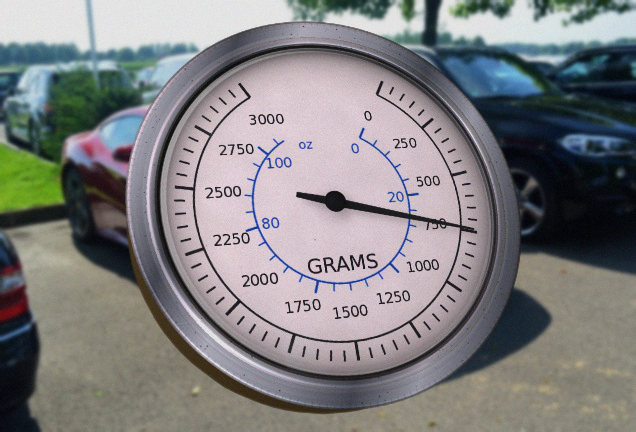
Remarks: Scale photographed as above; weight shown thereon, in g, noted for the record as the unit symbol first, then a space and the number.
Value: g 750
